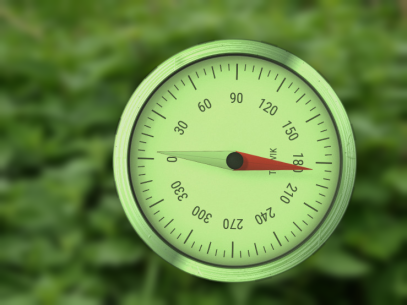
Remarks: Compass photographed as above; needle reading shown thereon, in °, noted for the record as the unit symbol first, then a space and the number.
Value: ° 185
